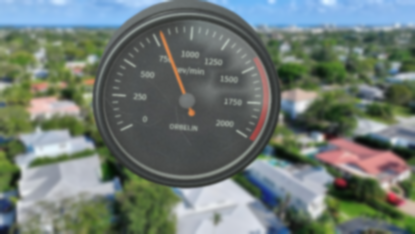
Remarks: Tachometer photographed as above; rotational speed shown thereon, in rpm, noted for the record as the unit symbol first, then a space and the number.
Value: rpm 800
